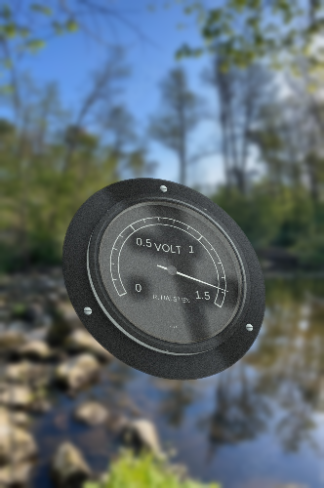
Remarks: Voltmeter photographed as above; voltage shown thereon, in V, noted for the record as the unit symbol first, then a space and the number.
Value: V 1.4
